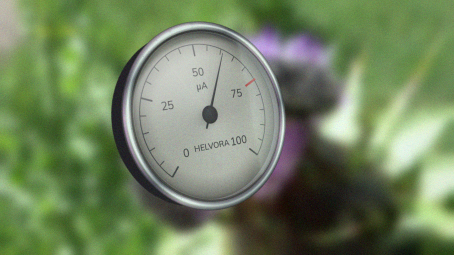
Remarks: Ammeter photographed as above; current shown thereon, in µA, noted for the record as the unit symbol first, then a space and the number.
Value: µA 60
